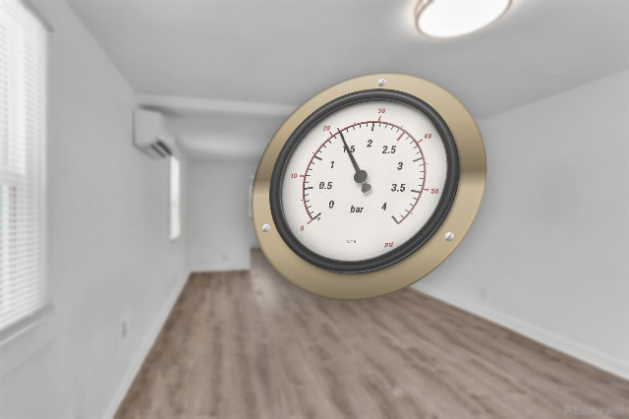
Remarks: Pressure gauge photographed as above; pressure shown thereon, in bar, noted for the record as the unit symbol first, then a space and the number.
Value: bar 1.5
